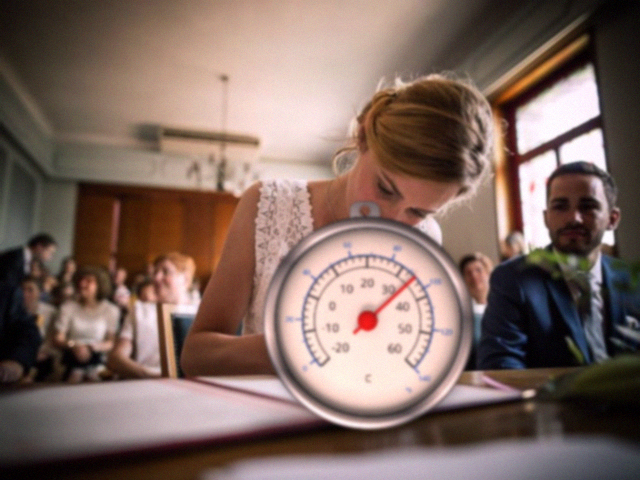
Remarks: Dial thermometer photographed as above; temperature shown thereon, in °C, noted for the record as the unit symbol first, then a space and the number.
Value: °C 34
